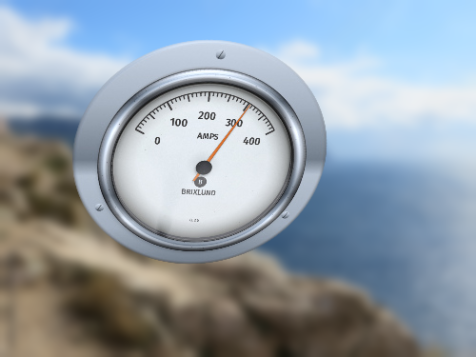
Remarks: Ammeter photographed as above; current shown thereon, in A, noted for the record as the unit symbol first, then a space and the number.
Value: A 300
